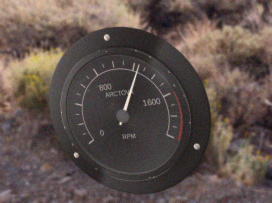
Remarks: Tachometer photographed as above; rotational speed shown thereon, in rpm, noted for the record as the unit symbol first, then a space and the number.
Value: rpm 1250
